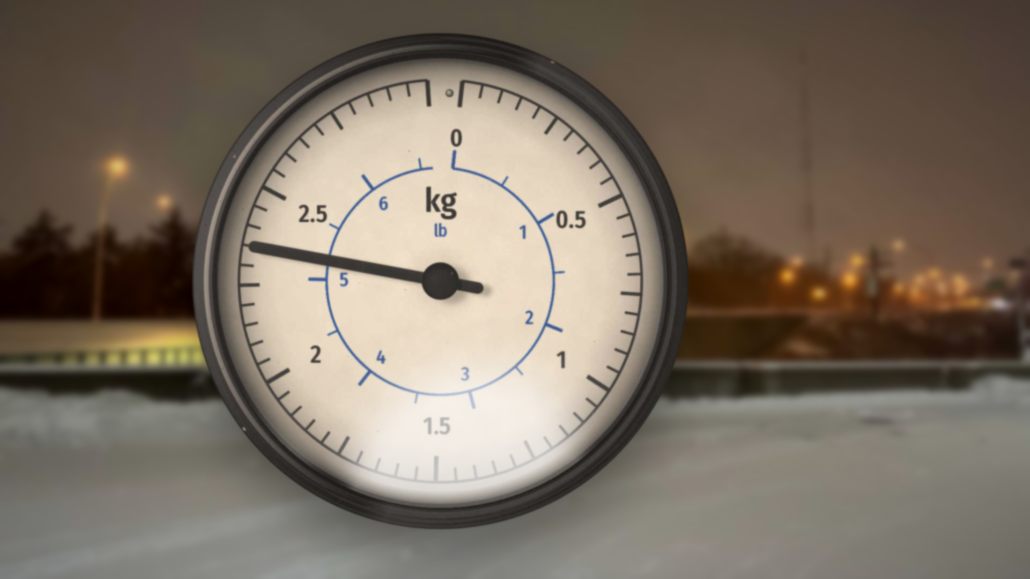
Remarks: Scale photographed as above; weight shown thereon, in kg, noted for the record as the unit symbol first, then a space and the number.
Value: kg 2.35
